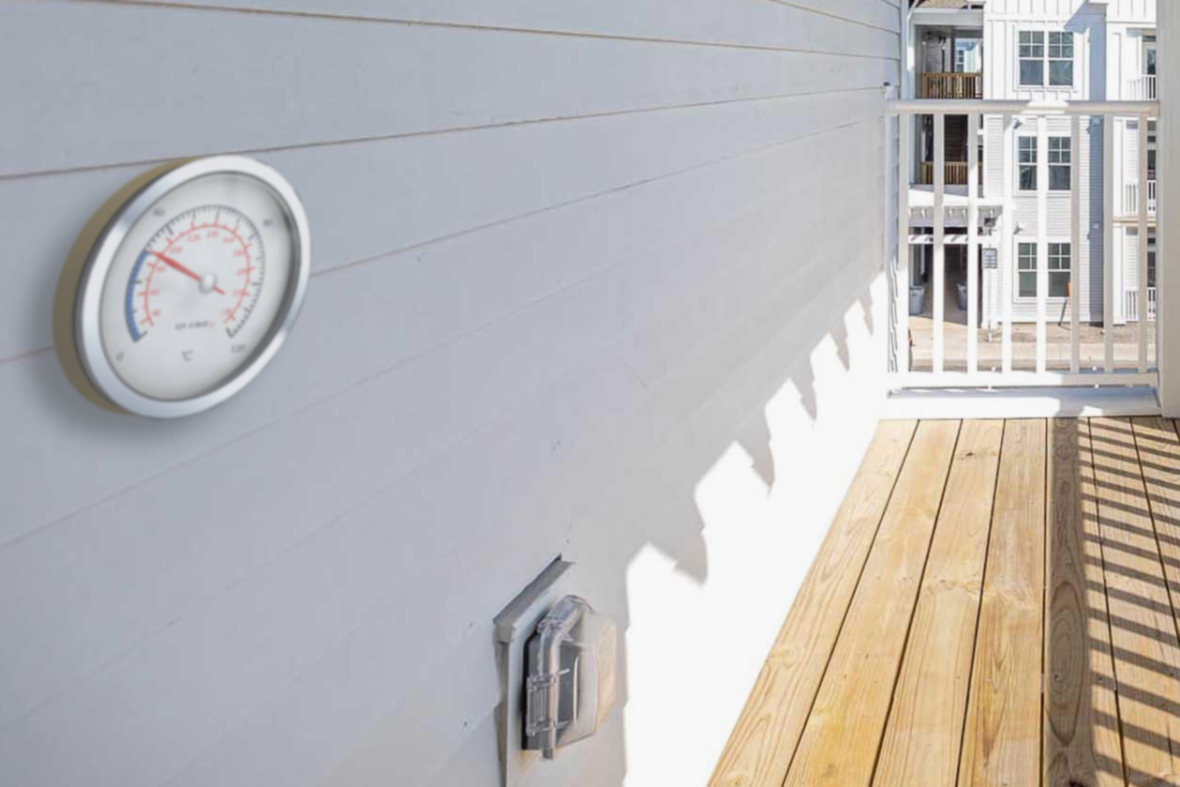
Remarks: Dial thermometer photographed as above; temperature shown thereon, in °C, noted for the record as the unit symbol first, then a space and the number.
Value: °C 30
